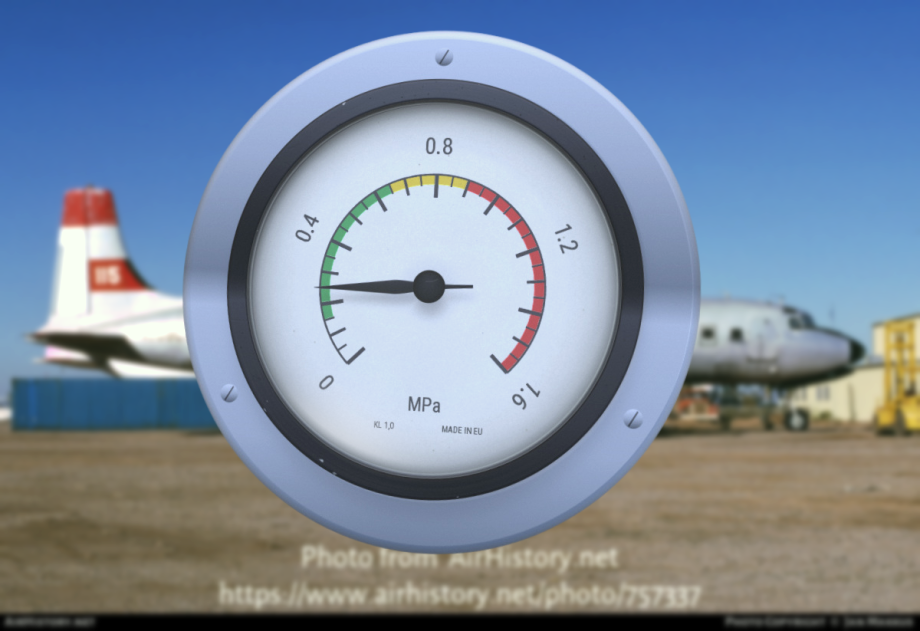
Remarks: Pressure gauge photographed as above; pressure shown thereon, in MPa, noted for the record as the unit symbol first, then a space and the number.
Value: MPa 0.25
